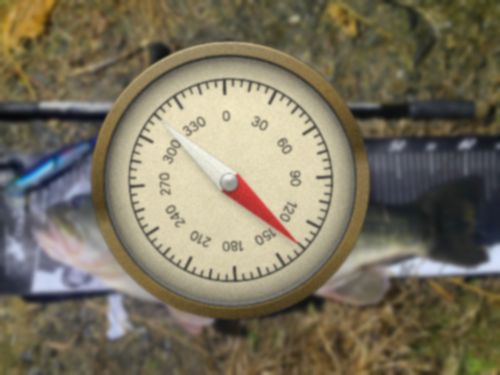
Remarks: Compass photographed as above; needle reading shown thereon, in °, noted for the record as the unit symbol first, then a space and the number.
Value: ° 135
